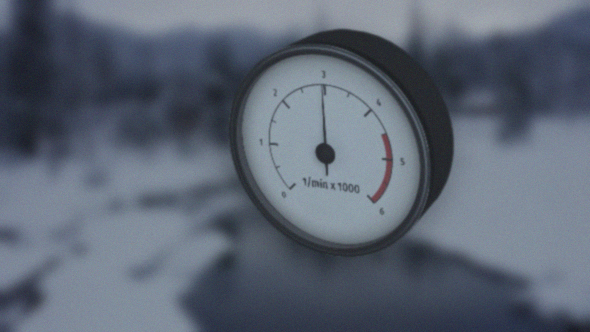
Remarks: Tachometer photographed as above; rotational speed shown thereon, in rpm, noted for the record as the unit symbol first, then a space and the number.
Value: rpm 3000
